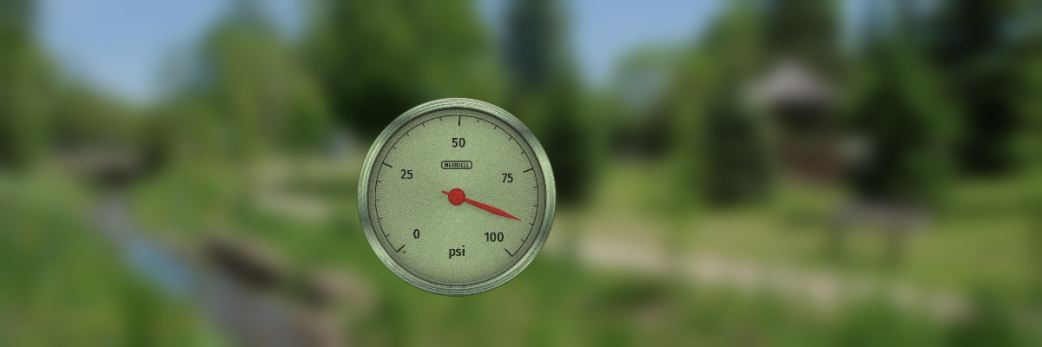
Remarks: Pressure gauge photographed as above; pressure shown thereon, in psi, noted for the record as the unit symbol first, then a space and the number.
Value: psi 90
